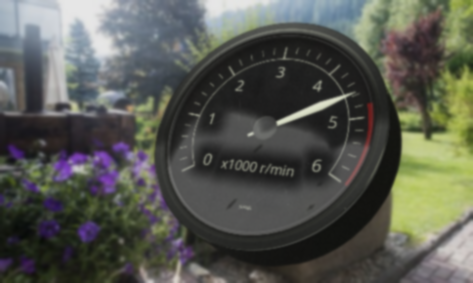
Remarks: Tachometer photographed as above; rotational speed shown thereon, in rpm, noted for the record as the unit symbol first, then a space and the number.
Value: rpm 4600
